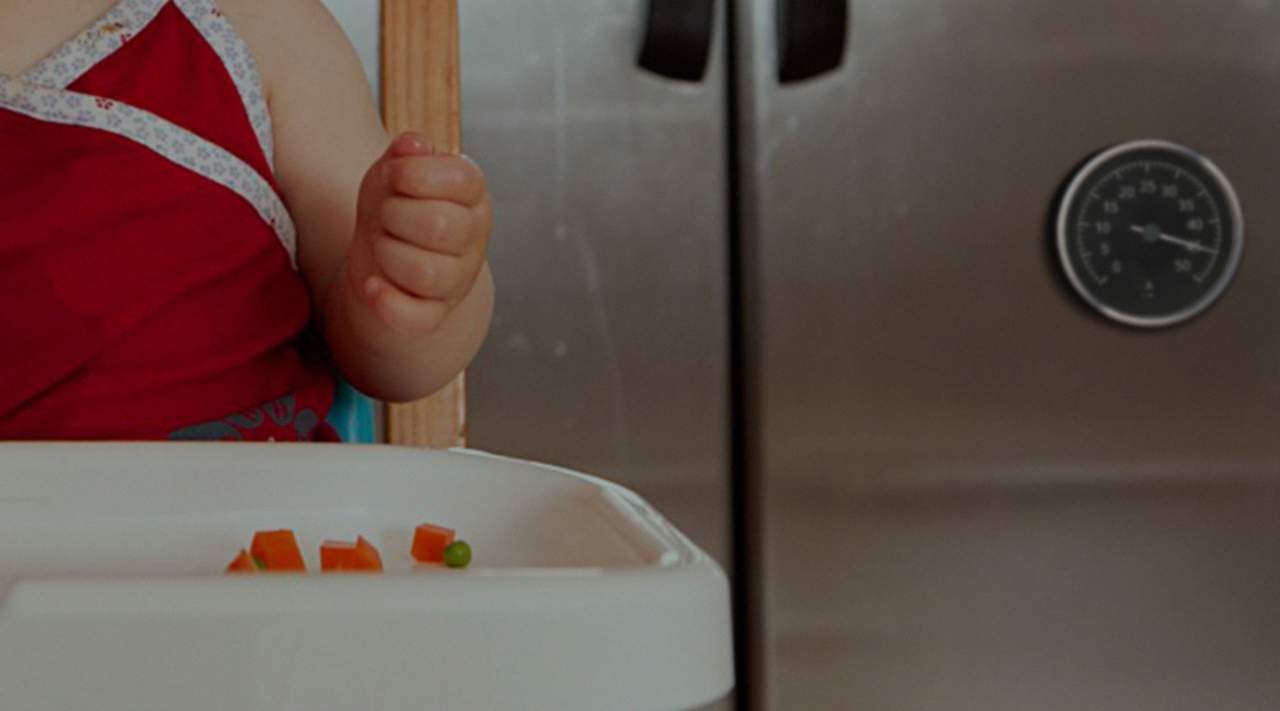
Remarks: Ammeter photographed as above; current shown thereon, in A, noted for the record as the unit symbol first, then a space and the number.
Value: A 45
